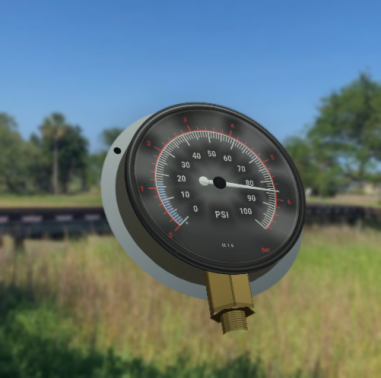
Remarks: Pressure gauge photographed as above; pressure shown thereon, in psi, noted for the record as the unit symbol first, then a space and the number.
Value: psi 85
